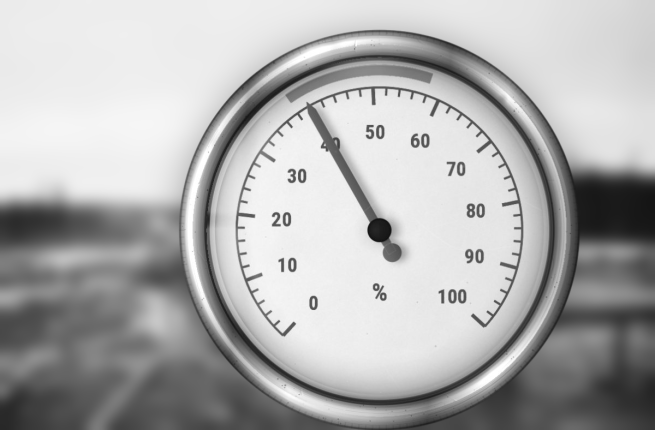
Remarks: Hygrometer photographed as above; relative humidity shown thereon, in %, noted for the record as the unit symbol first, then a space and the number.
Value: % 40
